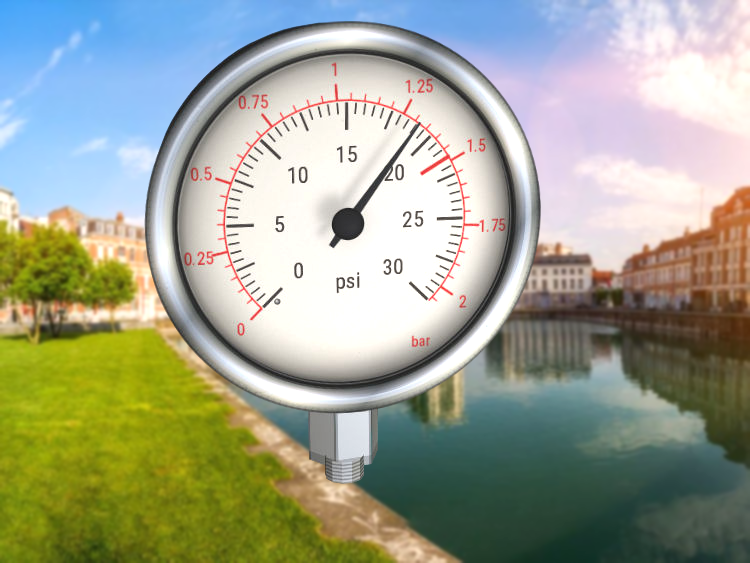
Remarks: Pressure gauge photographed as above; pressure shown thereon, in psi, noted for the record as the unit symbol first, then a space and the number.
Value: psi 19
